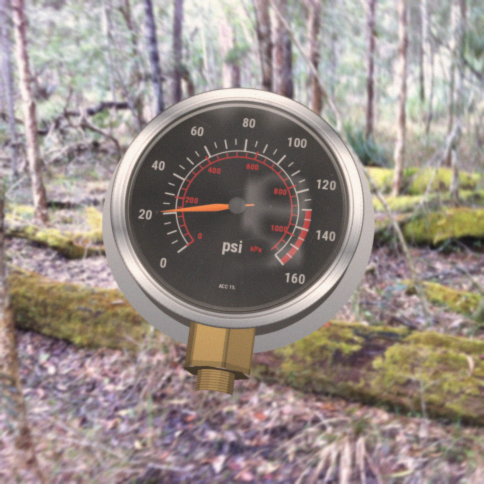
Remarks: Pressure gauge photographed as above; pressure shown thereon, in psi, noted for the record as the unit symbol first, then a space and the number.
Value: psi 20
